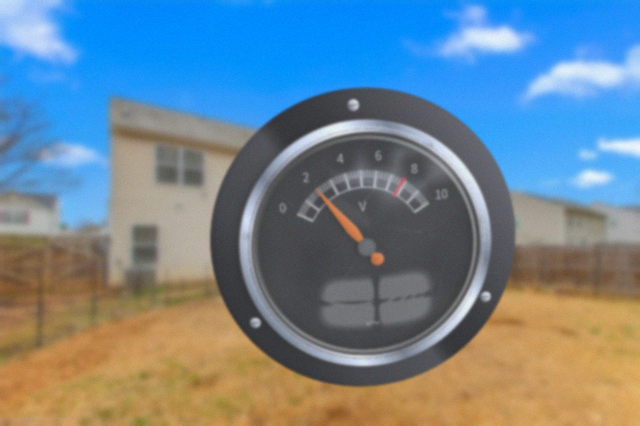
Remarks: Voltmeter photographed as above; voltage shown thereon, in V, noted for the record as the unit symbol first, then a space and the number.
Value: V 2
